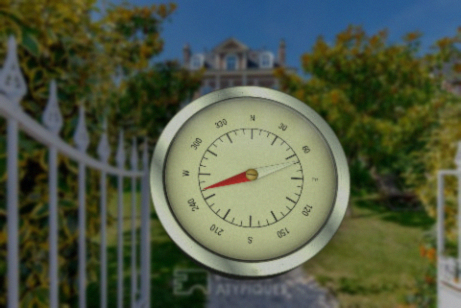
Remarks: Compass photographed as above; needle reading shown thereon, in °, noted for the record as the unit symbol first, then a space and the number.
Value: ° 250
